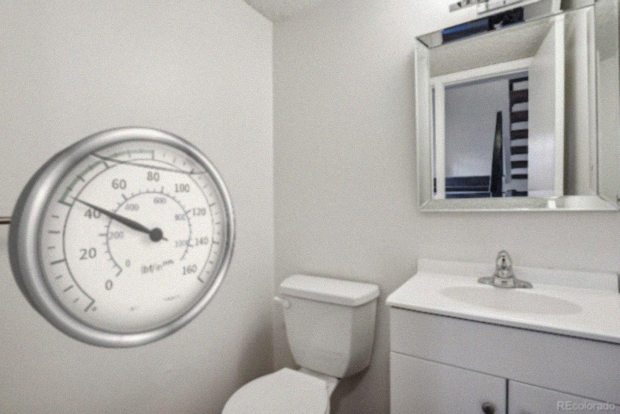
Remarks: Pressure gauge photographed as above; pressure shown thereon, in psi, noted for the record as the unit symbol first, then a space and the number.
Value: psi 42.5
